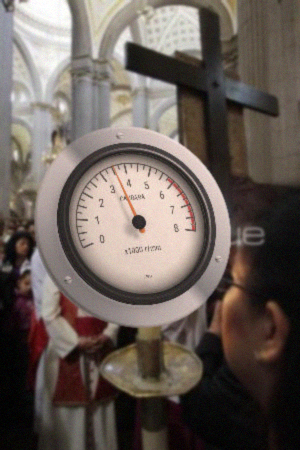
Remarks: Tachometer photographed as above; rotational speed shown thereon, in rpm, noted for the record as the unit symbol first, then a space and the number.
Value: rpm 3500
